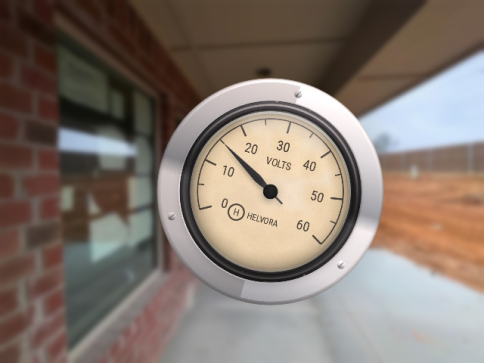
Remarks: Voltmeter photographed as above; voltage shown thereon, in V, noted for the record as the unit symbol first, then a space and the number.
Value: V 15
